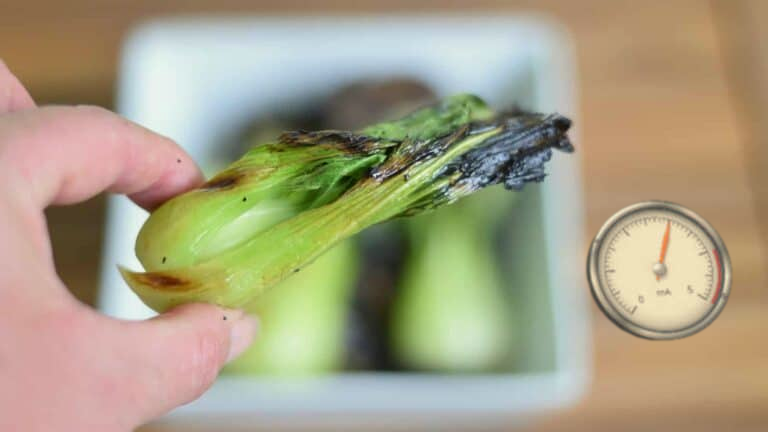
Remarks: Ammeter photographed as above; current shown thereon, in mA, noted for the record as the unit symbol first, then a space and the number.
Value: mA 3
